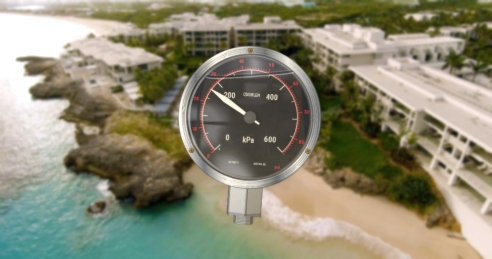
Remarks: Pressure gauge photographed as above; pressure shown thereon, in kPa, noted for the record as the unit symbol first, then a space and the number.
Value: kPa 175
